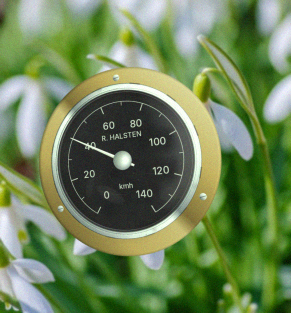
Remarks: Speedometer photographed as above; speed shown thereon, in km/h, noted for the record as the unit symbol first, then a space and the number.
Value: km/h 40
